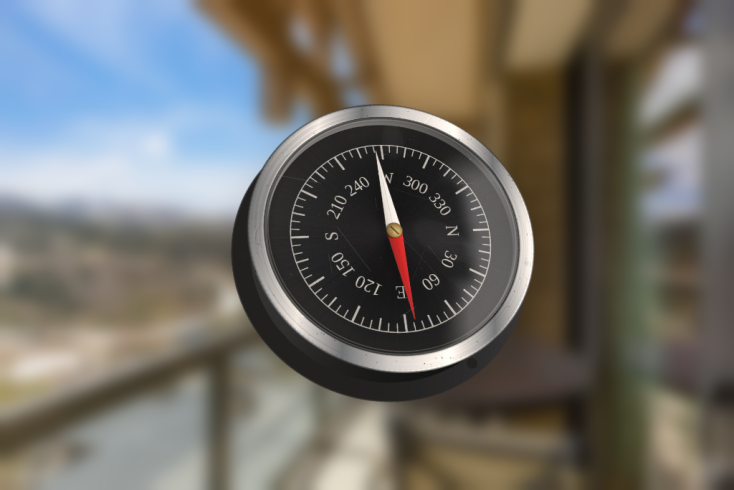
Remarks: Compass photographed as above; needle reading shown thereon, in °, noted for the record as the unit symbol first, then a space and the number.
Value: ° 85
